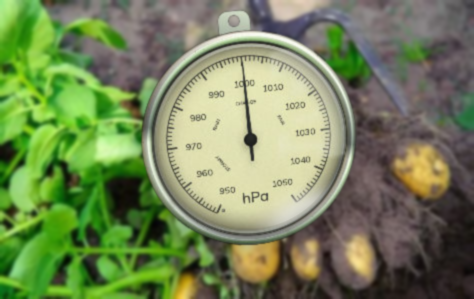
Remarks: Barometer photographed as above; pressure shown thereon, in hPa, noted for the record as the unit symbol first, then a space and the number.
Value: hPa 1000
